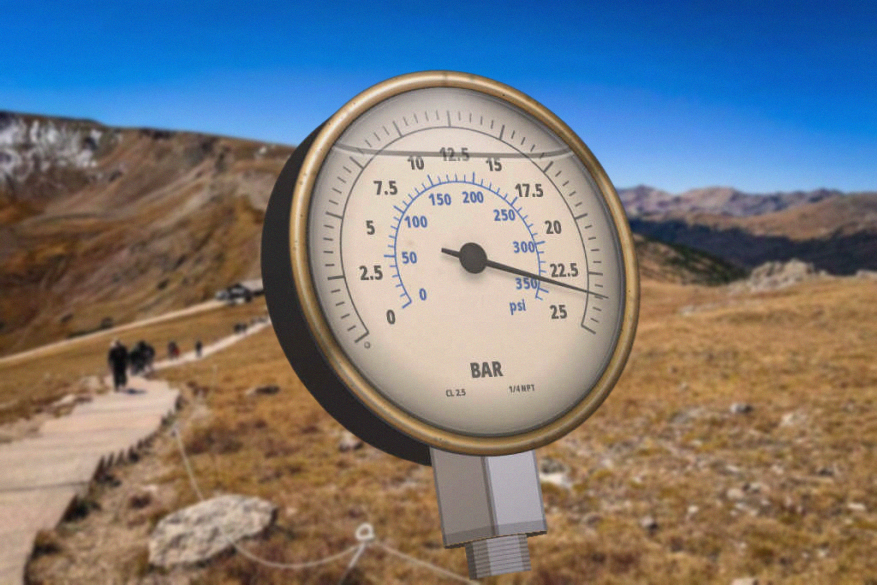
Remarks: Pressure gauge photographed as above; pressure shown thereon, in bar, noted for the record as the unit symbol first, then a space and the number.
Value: bar 23.5
